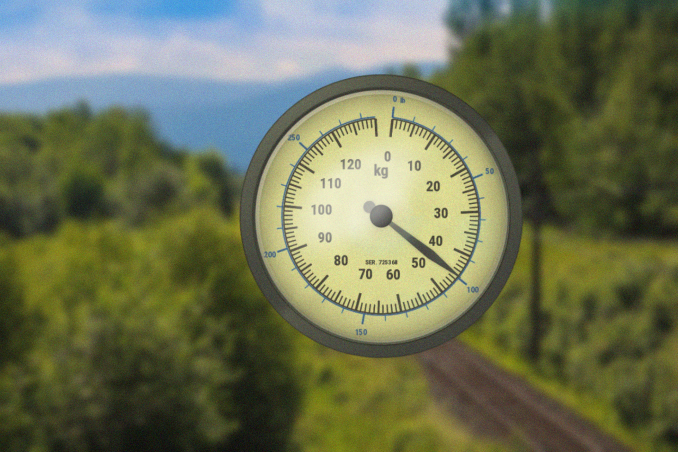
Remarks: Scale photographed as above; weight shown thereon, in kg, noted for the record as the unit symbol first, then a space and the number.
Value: kg 45
